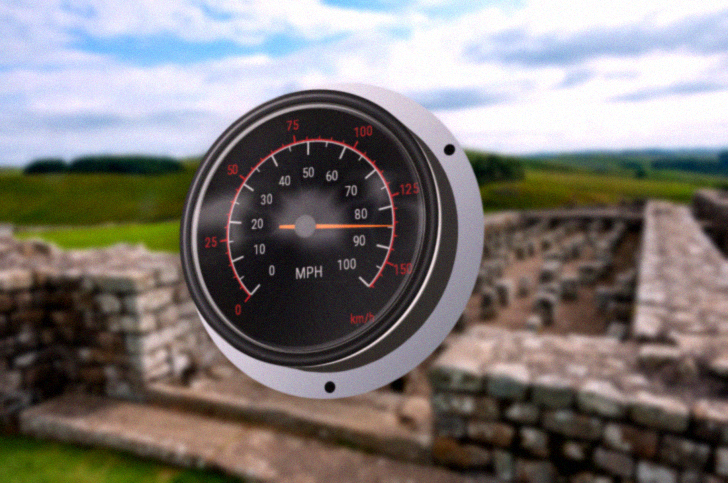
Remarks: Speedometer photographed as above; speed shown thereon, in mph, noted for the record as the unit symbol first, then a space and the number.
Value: mph 85
